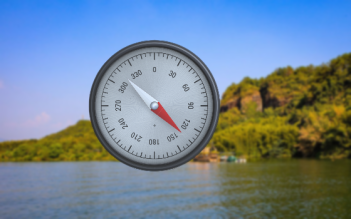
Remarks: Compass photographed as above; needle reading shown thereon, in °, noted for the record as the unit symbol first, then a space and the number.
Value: ° 135
